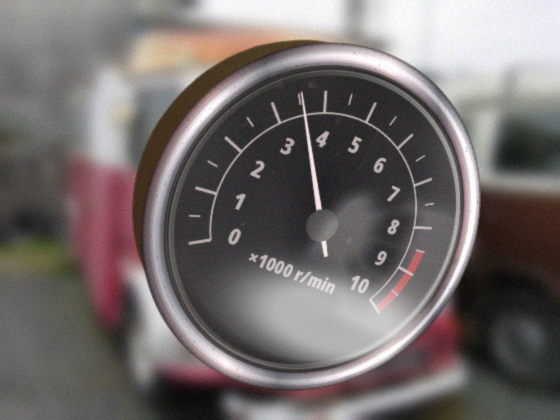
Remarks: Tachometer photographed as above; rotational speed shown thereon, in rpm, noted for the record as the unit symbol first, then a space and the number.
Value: rpm 3500
